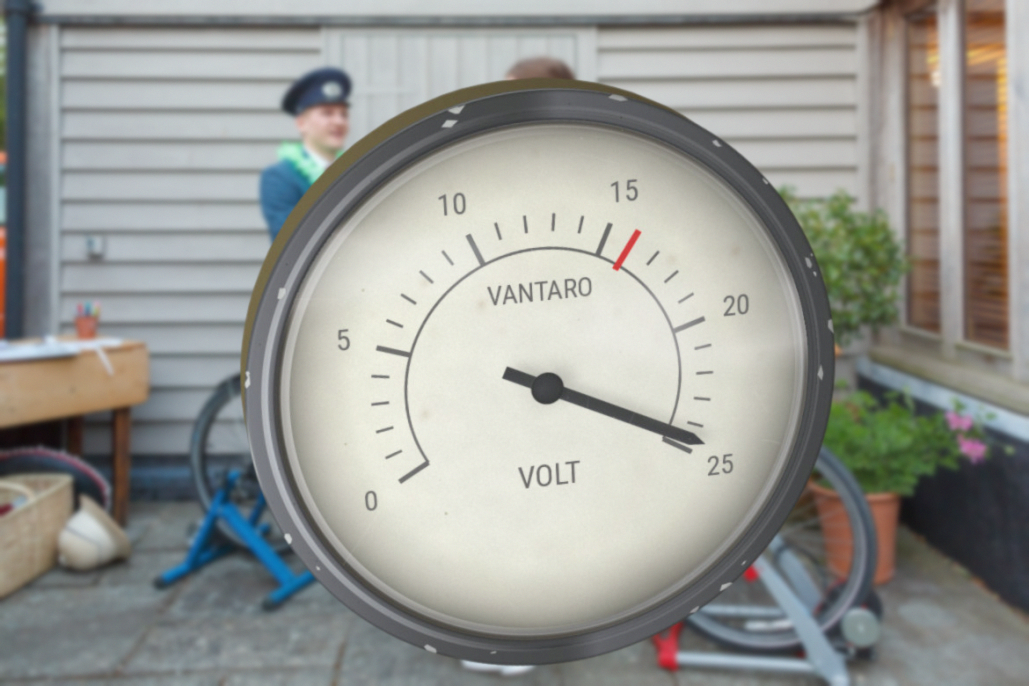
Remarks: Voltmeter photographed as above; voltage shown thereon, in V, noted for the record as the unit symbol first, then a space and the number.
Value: V 24.5
